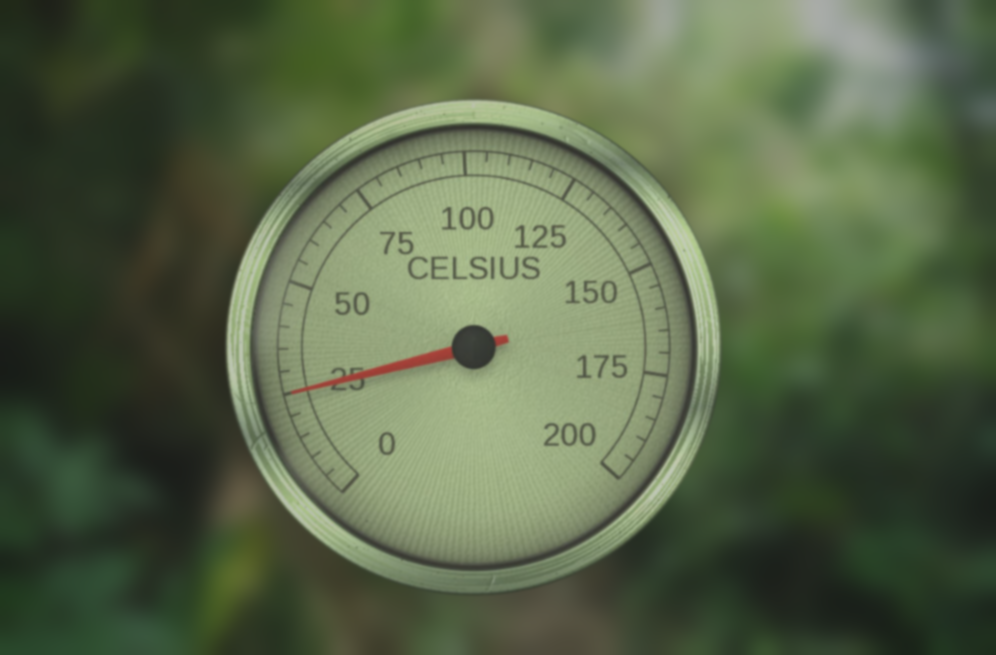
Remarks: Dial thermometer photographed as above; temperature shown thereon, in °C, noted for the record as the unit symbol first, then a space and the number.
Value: °C 25
